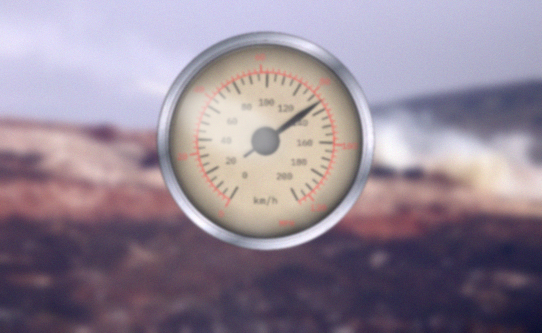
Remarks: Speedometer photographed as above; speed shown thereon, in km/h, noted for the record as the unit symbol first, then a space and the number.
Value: km/h 135
